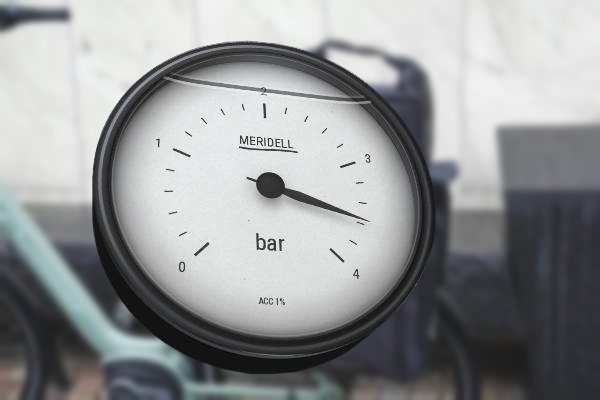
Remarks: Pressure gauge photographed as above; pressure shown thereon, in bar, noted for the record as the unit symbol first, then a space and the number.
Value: bar 3.6
